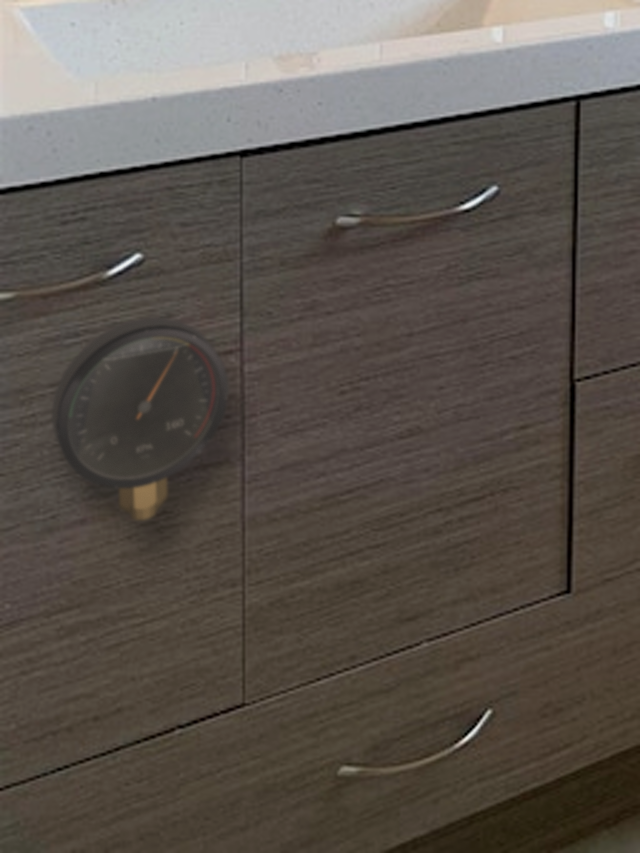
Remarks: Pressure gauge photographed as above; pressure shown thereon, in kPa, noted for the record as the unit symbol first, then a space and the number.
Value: kPa 100
